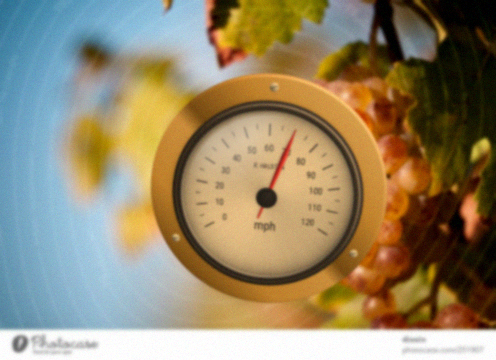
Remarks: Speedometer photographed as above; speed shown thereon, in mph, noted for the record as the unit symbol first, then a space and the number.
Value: mph 70
